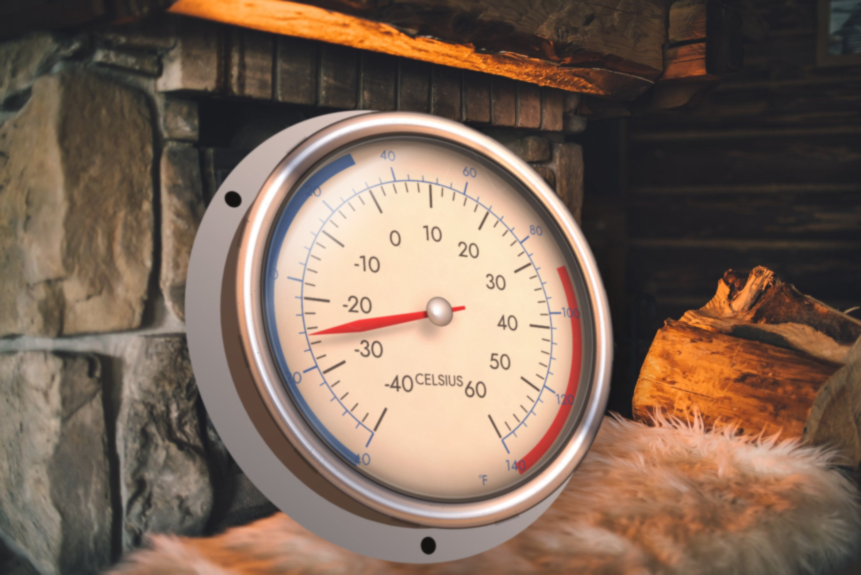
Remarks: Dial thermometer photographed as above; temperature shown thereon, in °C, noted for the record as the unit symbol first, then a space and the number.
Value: °C -25
